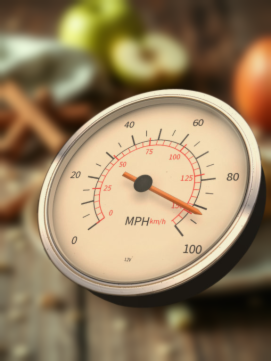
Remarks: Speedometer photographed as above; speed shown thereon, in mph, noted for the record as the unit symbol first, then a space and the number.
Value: mph 92.5
